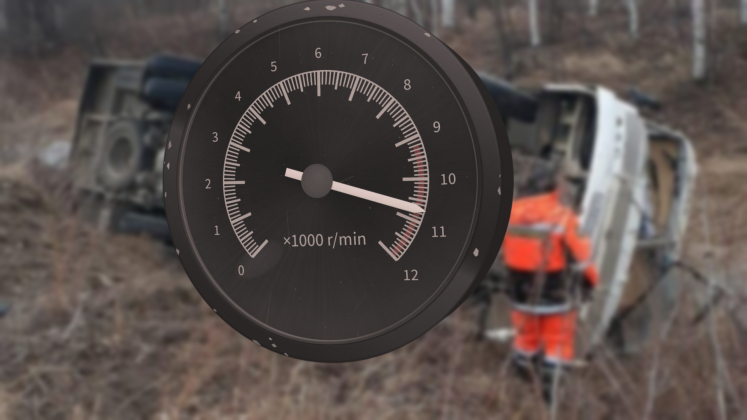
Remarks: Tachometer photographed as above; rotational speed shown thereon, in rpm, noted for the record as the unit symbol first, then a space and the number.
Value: rpm 10700
